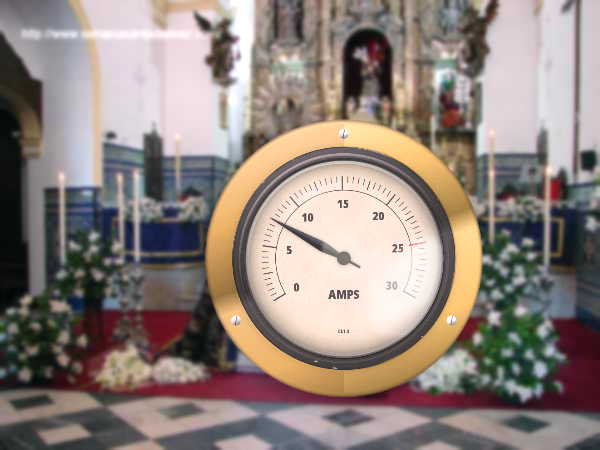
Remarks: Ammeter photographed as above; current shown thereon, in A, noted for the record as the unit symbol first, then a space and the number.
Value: A 7.5
